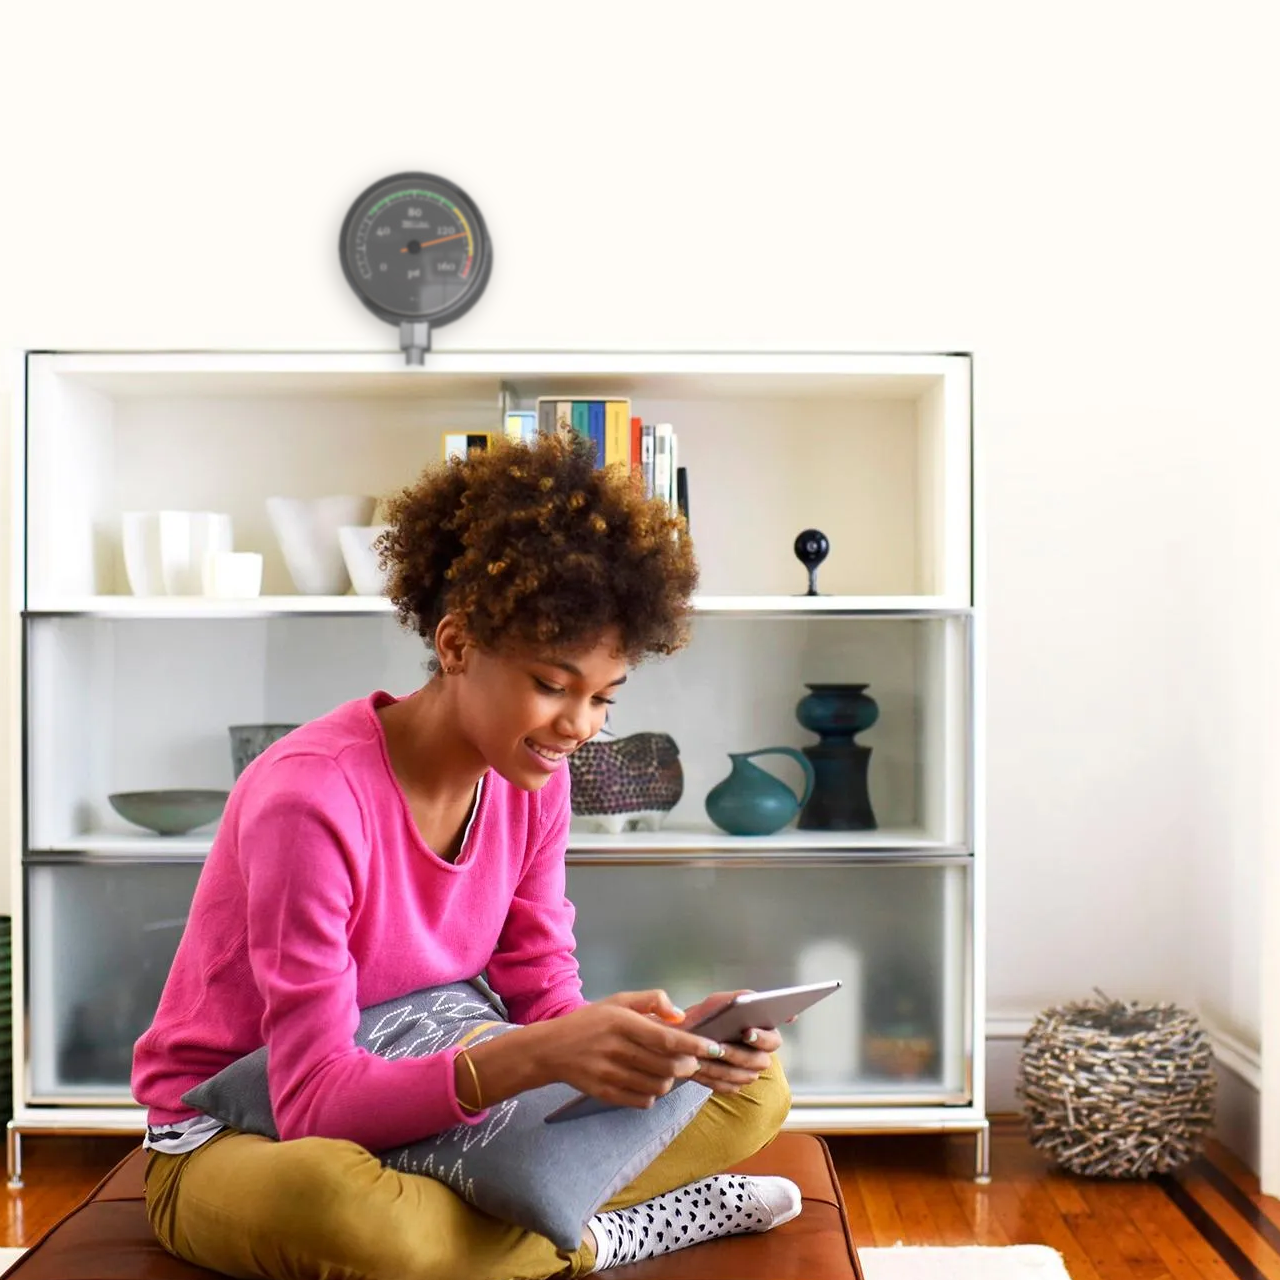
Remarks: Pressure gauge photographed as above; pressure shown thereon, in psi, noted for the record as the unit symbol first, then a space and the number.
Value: psi 130
